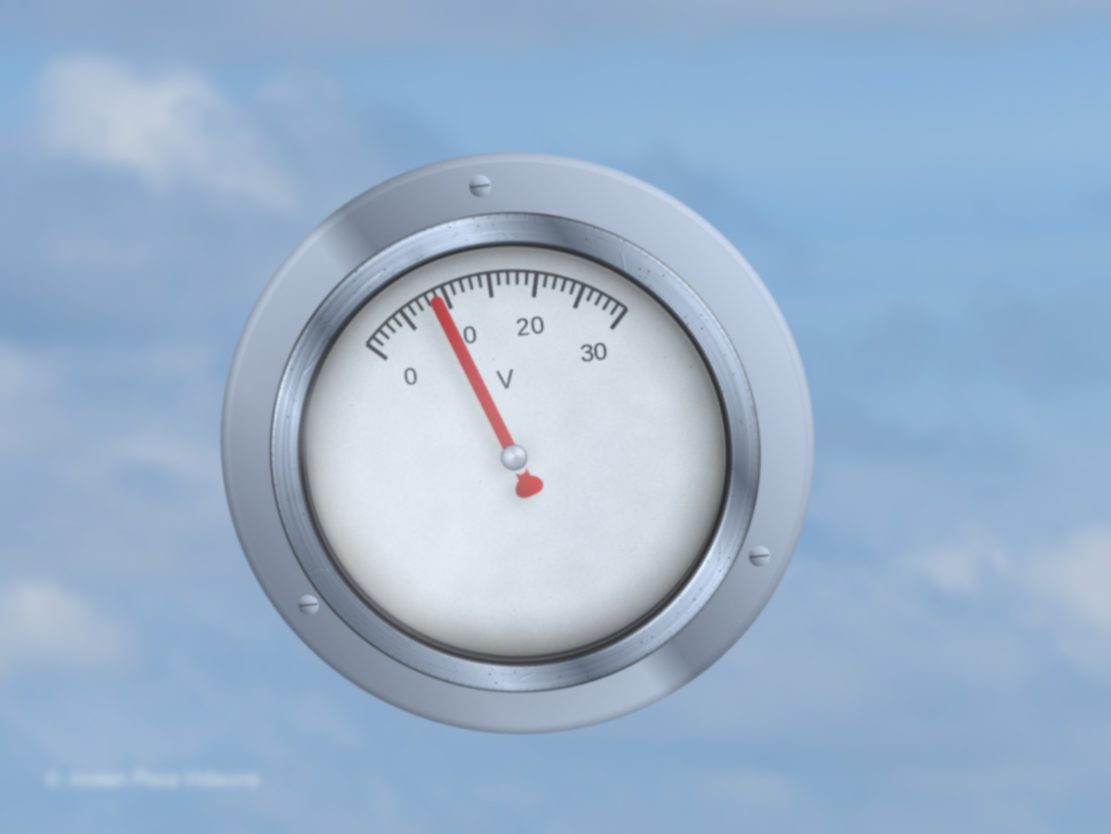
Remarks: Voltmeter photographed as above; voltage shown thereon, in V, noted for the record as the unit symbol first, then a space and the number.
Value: V 9
